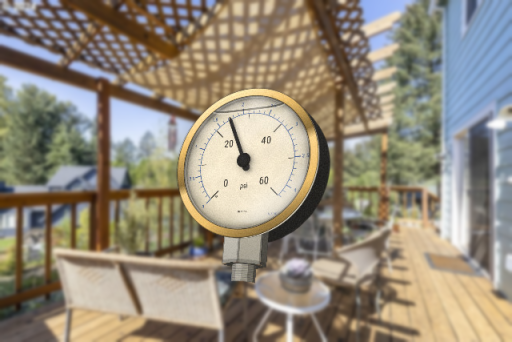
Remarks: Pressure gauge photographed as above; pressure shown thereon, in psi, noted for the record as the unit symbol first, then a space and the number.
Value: psi 25
